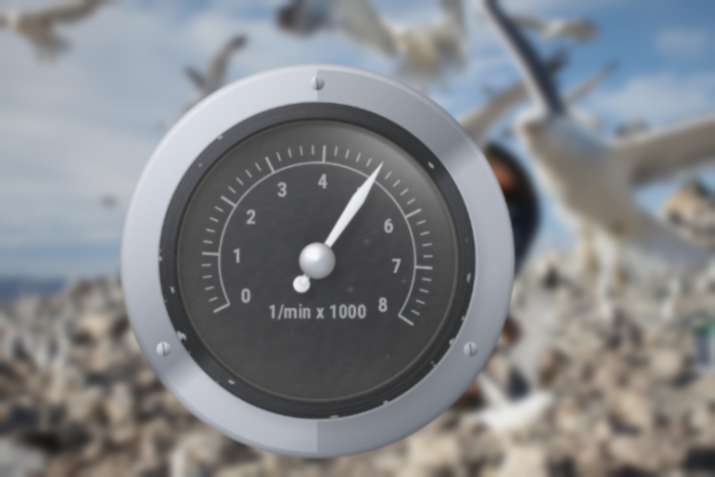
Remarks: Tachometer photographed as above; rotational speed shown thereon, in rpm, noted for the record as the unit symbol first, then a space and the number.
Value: rpm 5000
